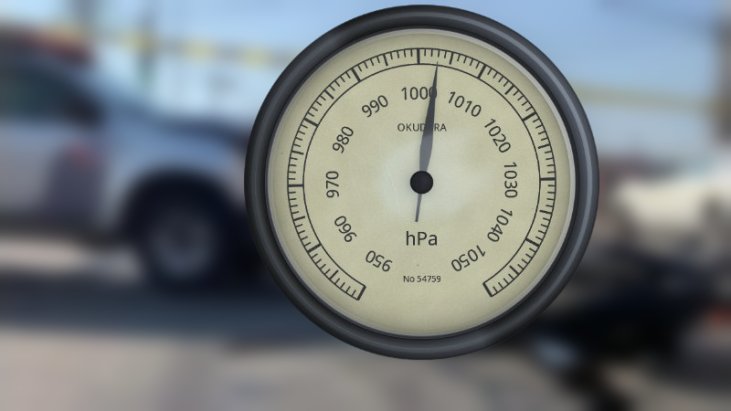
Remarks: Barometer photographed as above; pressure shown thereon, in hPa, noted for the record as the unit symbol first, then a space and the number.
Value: hPa 1003
